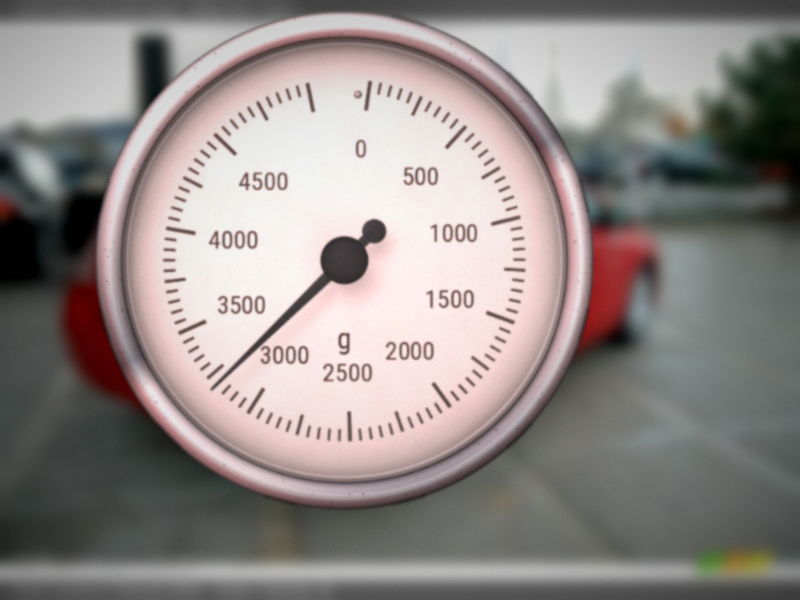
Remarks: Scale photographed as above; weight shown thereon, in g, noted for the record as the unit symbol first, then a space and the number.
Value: g 3200
